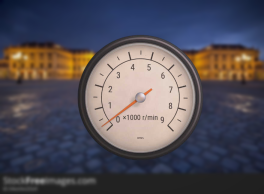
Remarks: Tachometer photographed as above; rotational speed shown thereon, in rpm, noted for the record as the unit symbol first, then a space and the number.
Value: rpm 250
